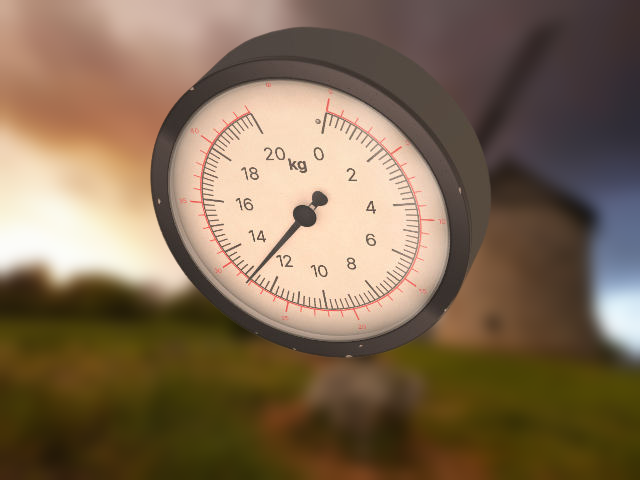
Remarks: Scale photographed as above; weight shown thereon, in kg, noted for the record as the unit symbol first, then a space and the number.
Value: kg 12.8
